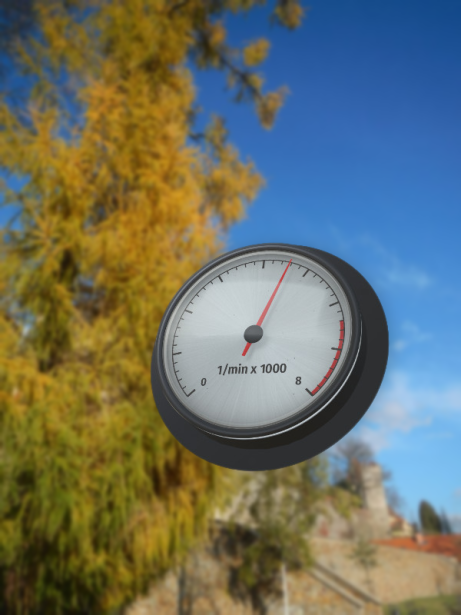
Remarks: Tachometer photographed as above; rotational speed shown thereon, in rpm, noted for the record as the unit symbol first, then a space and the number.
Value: rpm 4600
